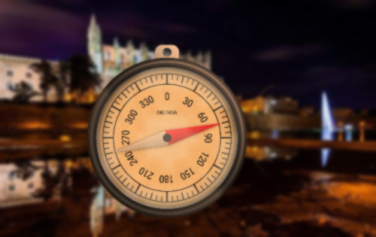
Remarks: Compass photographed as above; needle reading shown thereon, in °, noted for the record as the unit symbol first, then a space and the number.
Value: ° 75
